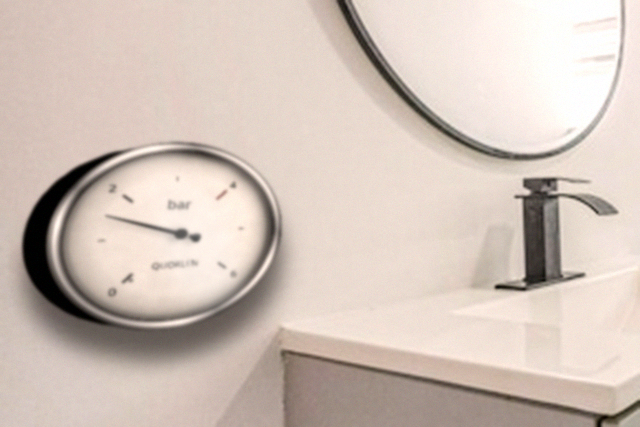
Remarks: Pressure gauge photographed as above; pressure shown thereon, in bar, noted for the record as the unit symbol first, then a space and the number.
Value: bar 1.5
